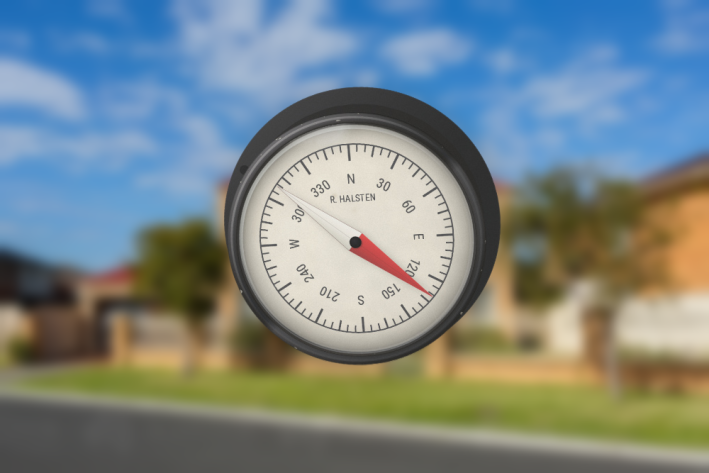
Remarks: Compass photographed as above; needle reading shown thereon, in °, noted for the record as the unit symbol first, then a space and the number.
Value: ° 130
